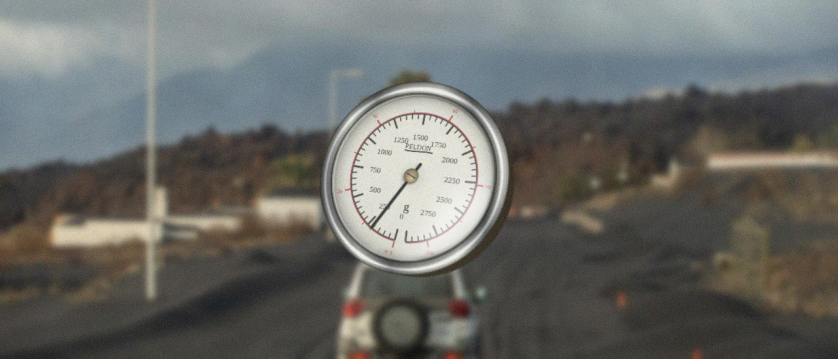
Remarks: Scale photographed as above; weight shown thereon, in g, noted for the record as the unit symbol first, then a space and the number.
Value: g 200
